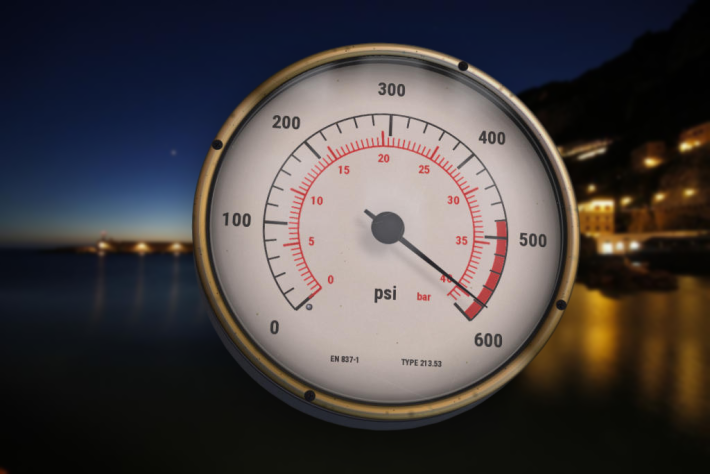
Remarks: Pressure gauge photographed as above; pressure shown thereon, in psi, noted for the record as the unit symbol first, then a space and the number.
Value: psi 580
